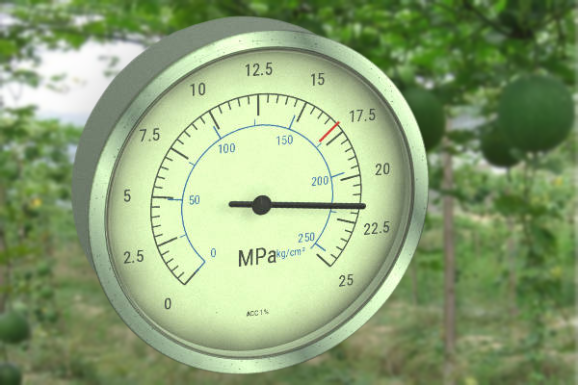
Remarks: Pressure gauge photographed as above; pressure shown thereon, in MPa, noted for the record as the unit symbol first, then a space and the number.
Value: MPa 21.5
